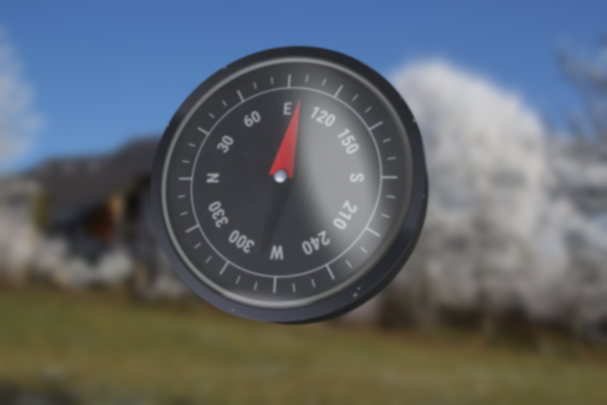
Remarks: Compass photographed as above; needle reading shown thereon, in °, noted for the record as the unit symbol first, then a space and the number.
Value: ° 100
